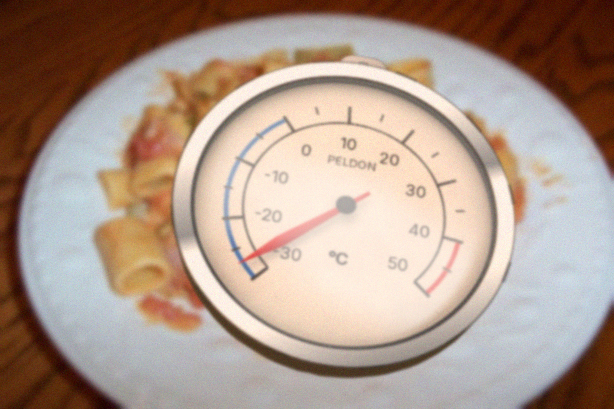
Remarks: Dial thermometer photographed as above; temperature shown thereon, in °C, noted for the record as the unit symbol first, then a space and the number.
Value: °C -27.5
